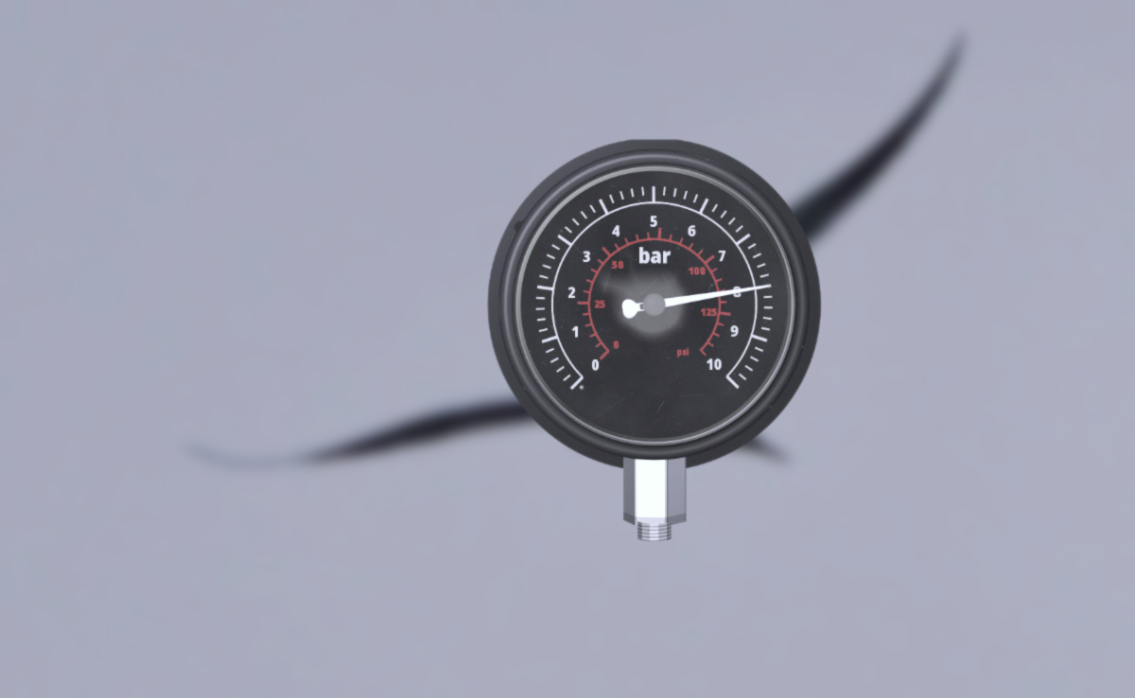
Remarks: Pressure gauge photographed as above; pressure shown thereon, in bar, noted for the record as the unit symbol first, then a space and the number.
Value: bar 8
